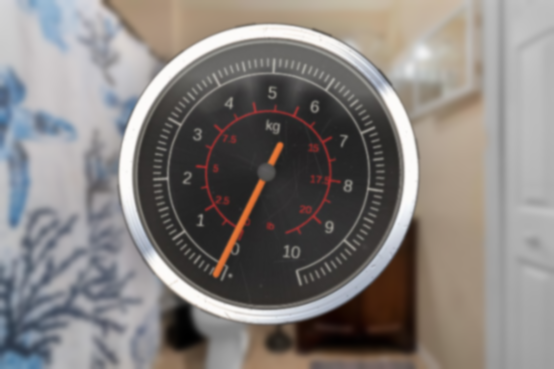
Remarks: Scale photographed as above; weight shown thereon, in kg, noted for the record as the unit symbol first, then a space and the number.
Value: kg 0.1
